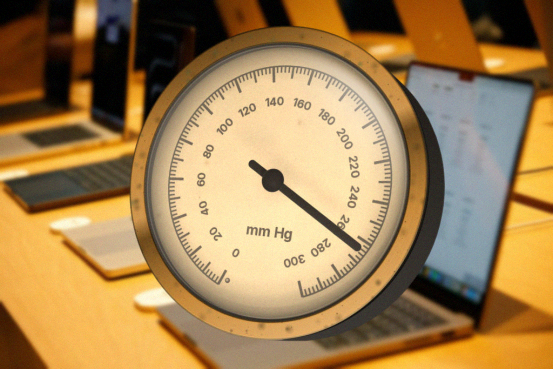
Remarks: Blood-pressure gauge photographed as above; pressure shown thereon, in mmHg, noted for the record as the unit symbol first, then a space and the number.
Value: mmHg 264
